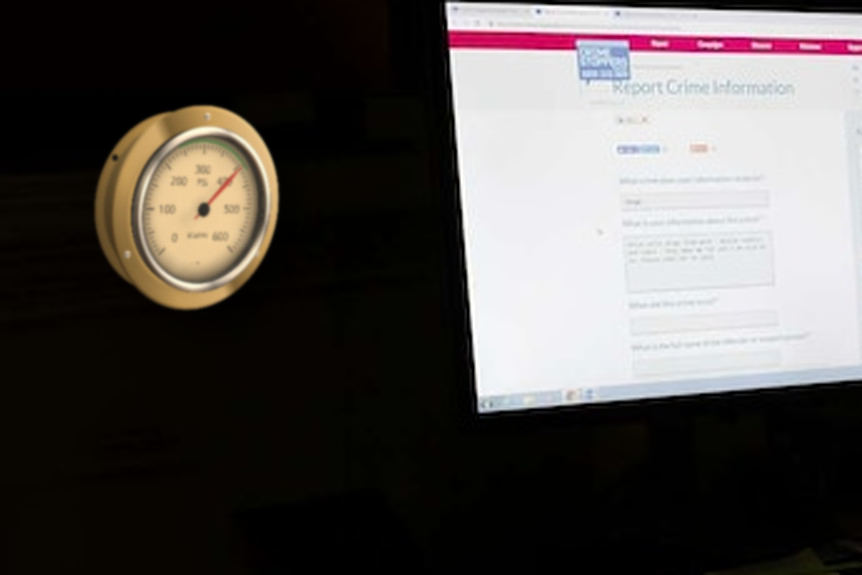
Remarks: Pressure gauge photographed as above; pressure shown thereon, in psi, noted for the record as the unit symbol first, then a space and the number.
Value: psi 400
